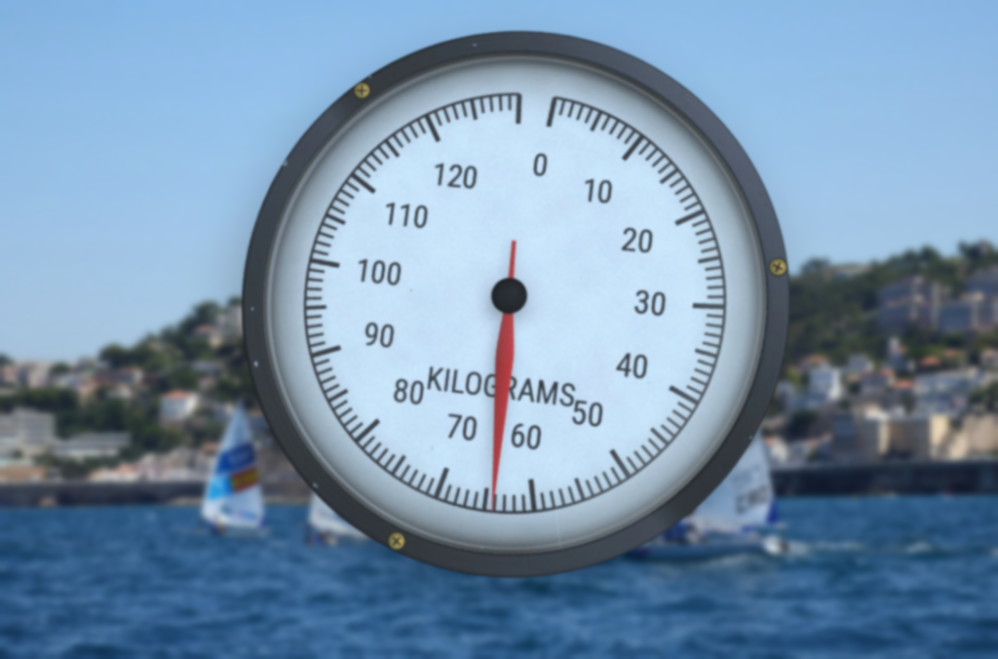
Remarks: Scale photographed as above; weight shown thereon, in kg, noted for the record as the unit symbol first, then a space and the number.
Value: kg 64
